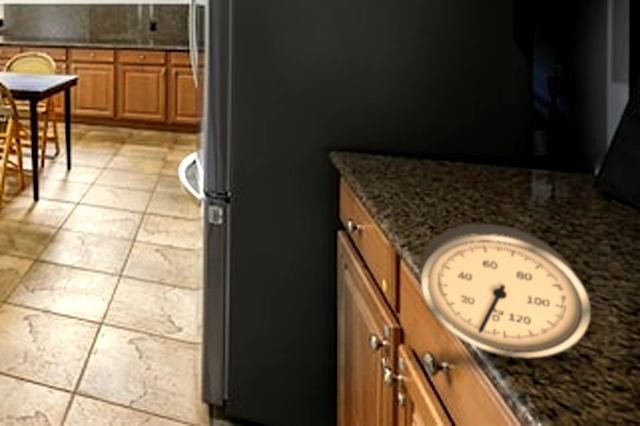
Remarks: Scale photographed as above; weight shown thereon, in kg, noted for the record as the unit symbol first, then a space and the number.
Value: kg 5
